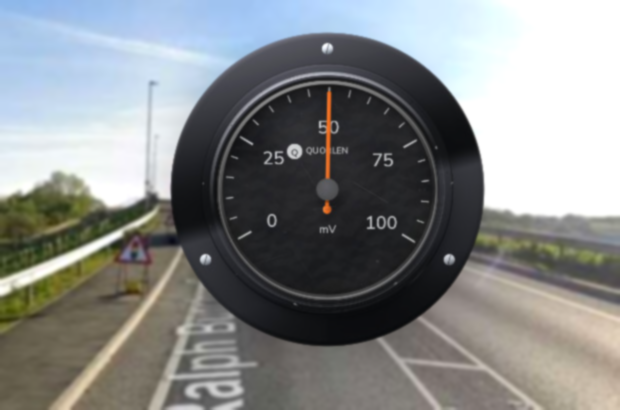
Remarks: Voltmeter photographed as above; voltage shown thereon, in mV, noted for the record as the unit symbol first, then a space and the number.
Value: mV 50
